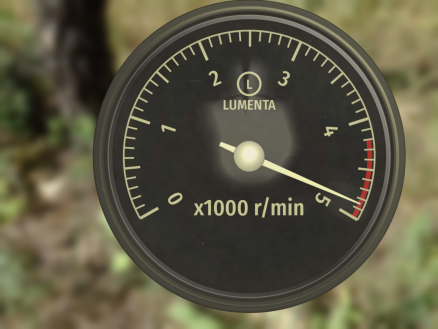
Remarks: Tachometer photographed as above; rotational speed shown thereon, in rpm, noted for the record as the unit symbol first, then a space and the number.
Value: rpm 4850
